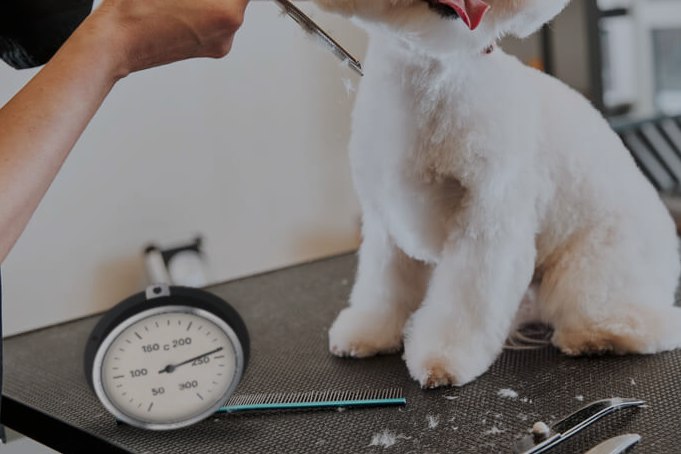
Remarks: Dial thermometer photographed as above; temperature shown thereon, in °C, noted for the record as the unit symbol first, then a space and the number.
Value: °C 240
